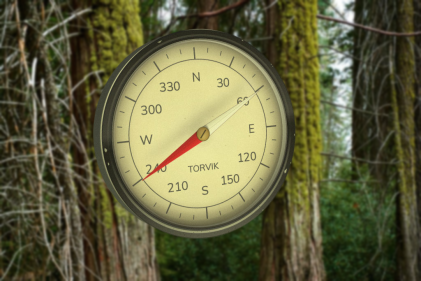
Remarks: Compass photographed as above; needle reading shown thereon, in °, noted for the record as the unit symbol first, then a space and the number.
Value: ° 240
